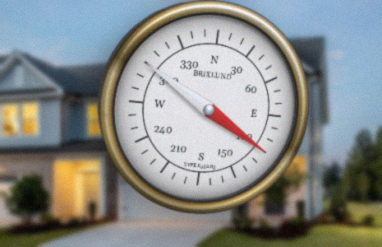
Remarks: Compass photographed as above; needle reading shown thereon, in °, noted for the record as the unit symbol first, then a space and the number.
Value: ° 120
